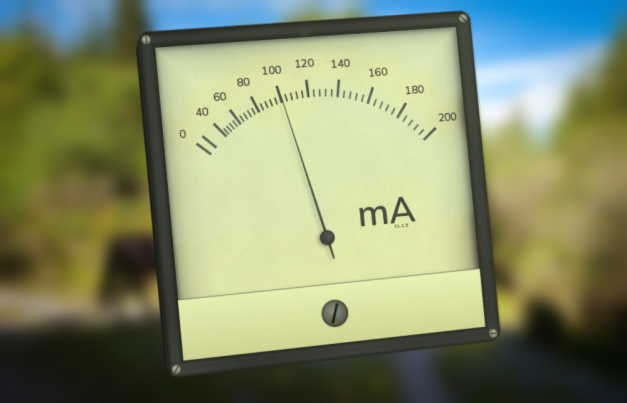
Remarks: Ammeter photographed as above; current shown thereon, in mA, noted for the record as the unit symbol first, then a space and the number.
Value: mA 100
